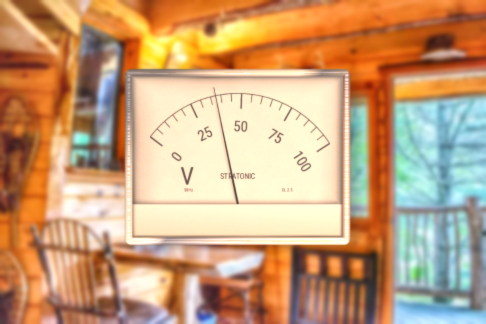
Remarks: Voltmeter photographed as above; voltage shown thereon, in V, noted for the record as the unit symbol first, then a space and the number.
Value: V 37.5
